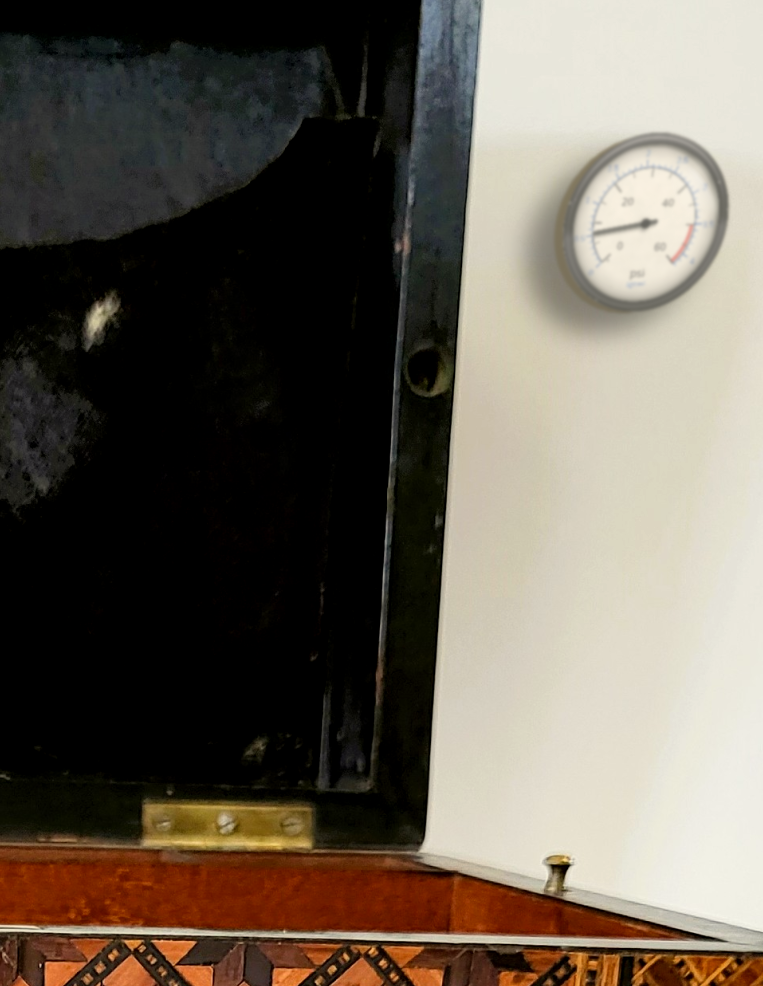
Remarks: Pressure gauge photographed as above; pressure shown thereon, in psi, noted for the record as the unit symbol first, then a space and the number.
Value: psi 7.5
